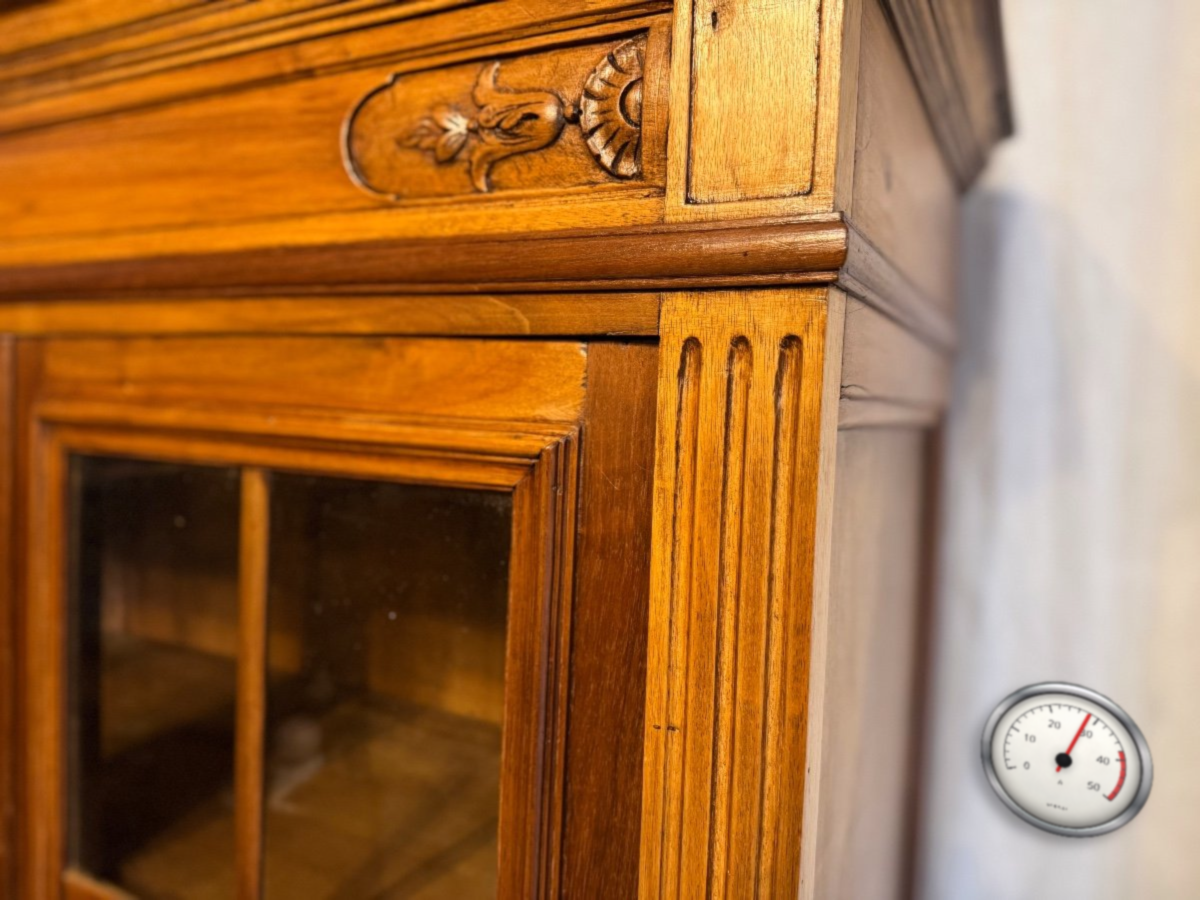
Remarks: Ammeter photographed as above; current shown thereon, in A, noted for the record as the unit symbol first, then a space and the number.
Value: A 28
